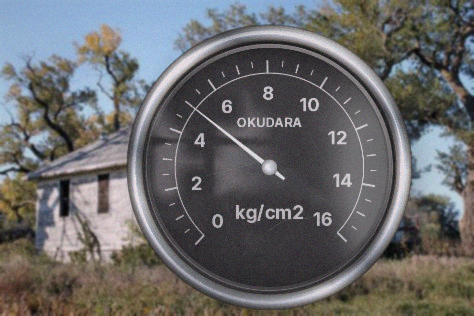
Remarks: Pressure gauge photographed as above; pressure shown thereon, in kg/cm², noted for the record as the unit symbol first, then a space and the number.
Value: kg/cm² 5
